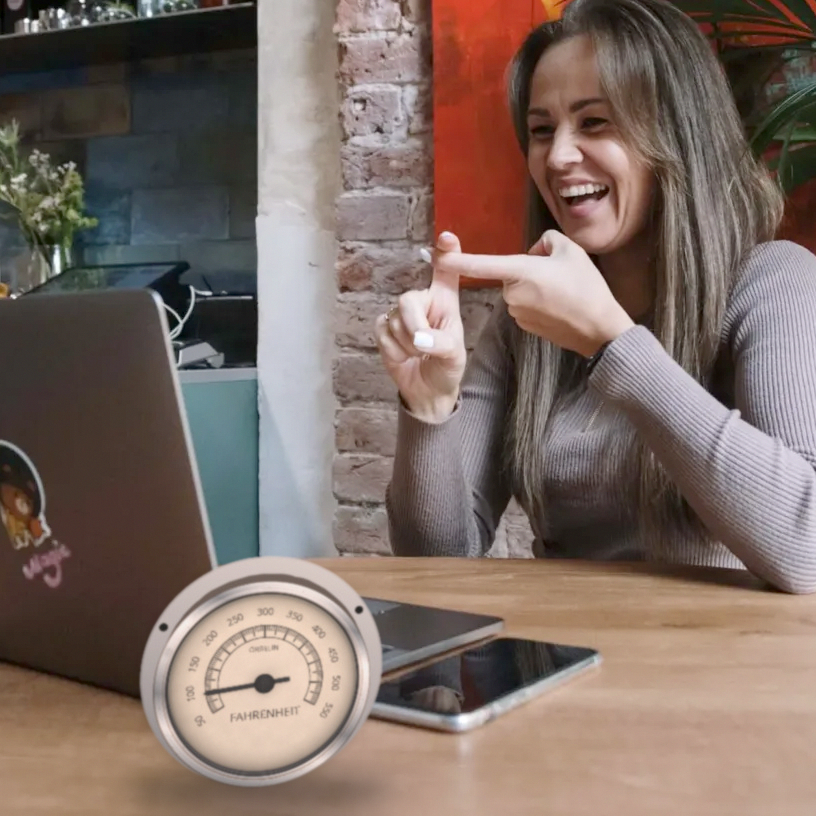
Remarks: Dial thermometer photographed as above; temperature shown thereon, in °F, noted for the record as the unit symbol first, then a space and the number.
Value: °F 100
